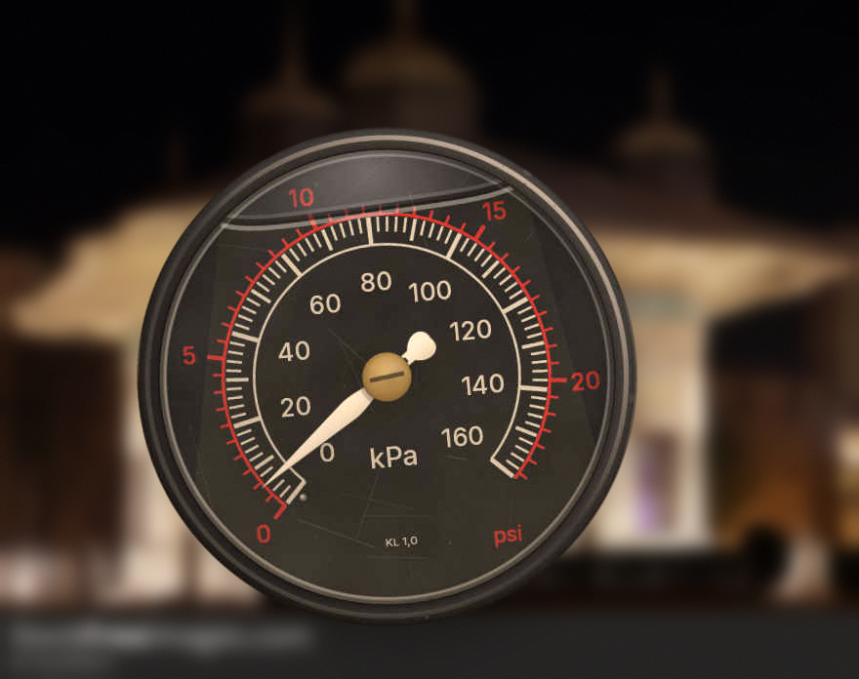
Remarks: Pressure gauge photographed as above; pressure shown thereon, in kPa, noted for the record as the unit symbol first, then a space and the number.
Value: kPa 6
